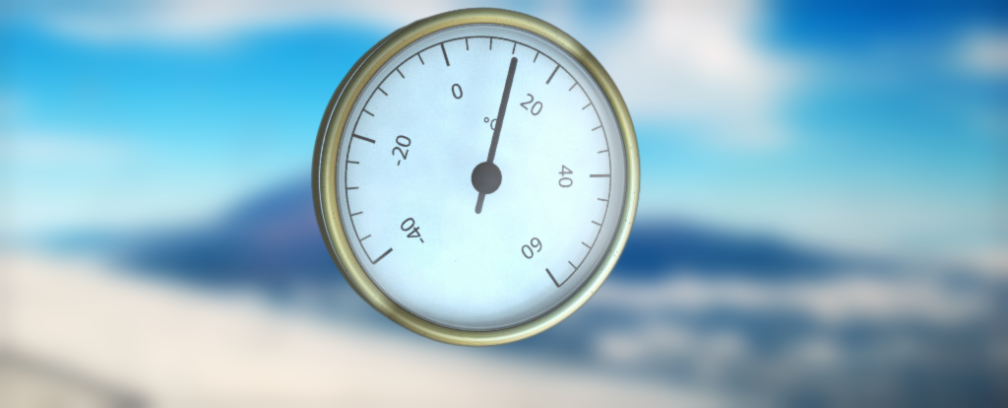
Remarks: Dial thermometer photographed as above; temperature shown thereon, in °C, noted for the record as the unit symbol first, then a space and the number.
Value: °C 12
